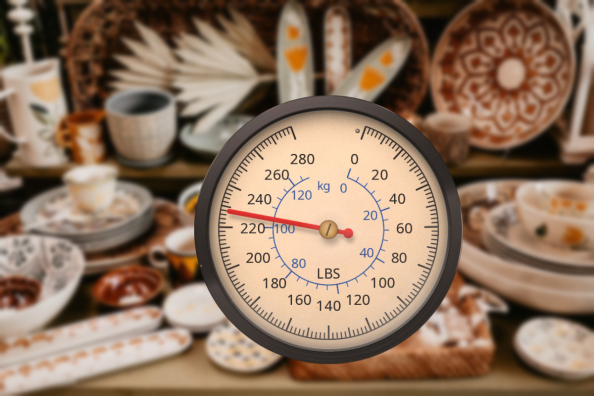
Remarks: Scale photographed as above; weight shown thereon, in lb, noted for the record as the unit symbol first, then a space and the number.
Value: lb 228
